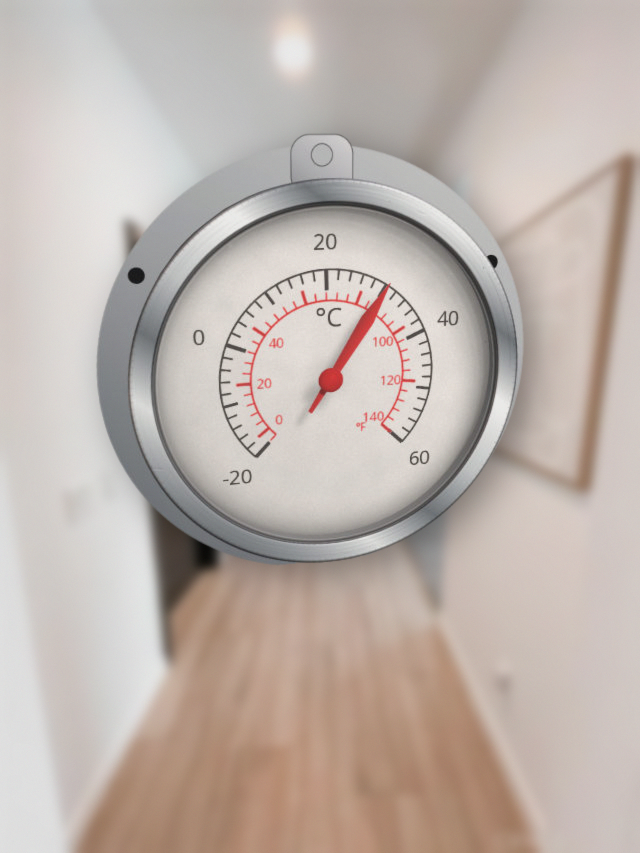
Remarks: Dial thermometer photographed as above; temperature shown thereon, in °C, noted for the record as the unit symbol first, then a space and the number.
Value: °C 30
